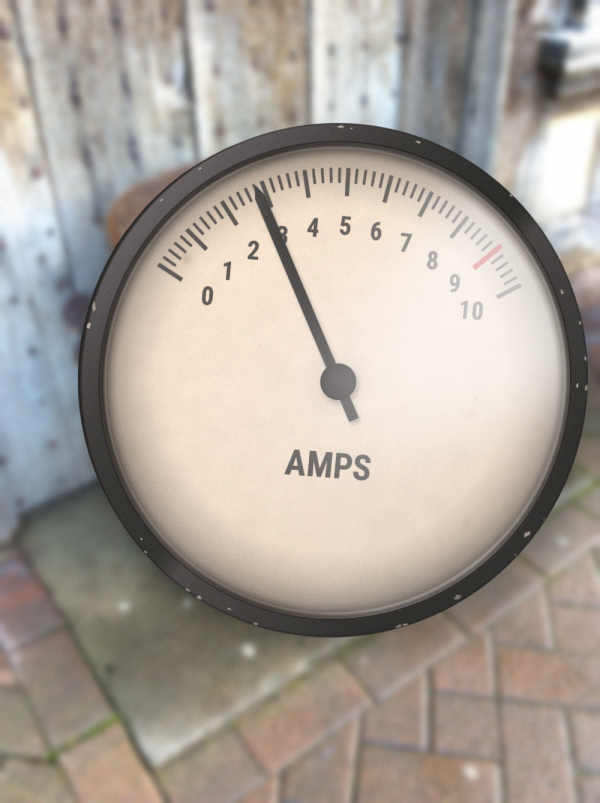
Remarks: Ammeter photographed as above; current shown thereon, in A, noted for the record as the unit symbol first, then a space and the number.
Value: A 2.8
